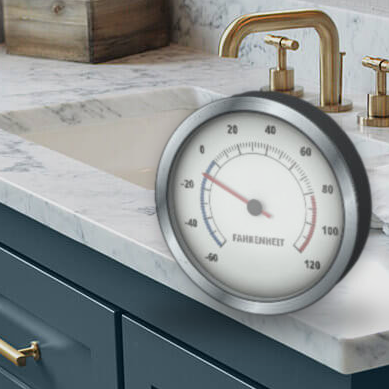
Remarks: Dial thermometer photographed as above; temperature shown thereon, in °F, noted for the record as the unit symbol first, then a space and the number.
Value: °F -10
